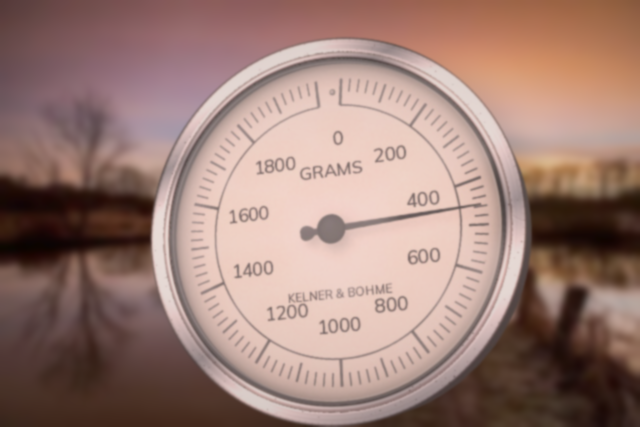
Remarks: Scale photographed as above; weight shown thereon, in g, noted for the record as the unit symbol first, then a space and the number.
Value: g 460
